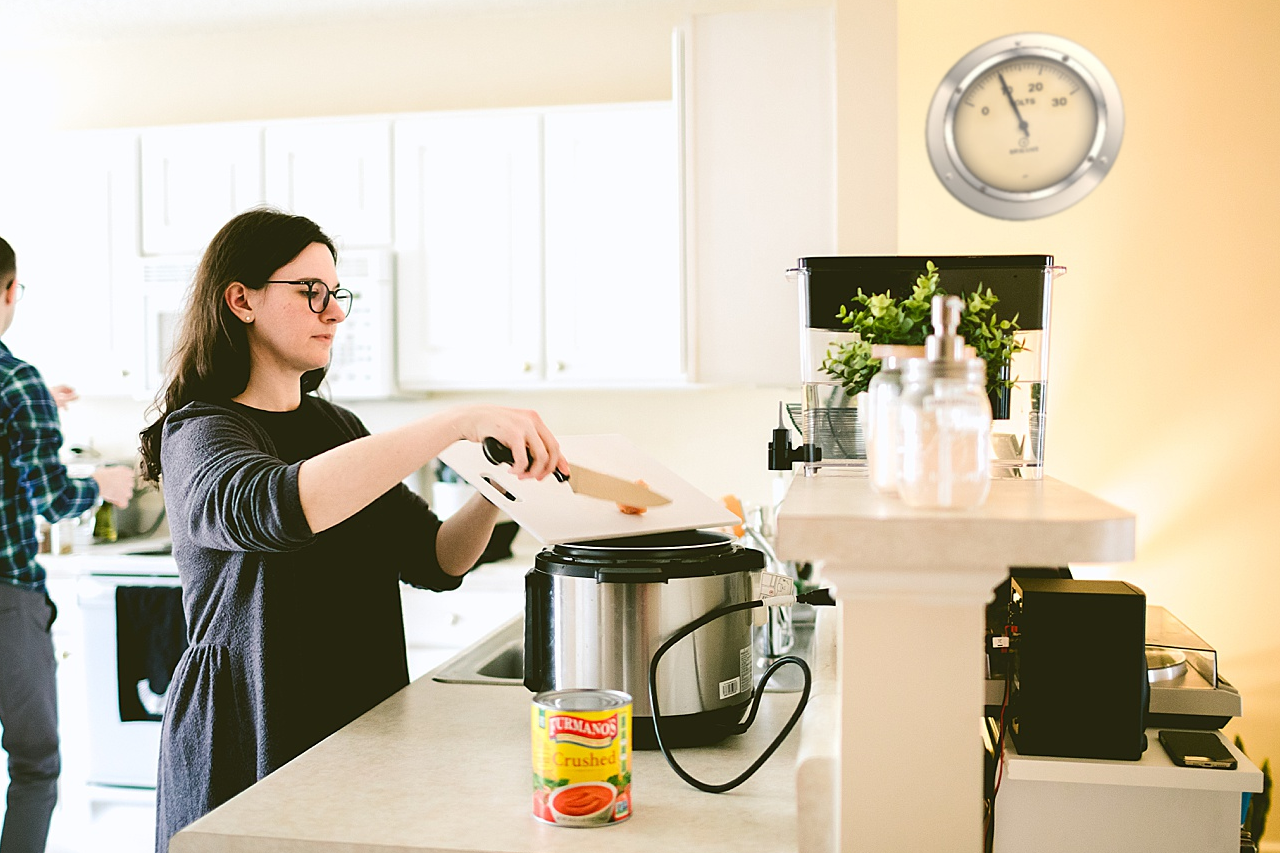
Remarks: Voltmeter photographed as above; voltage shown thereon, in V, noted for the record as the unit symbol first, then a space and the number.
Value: V 10
